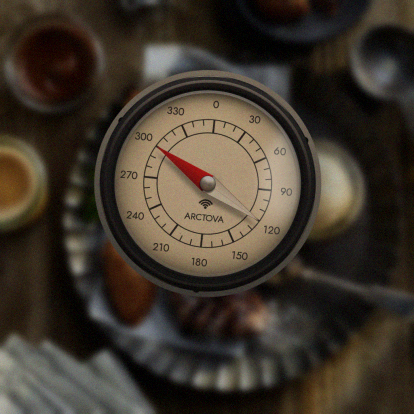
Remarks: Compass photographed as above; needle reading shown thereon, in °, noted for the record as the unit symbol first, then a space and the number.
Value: ° 300
